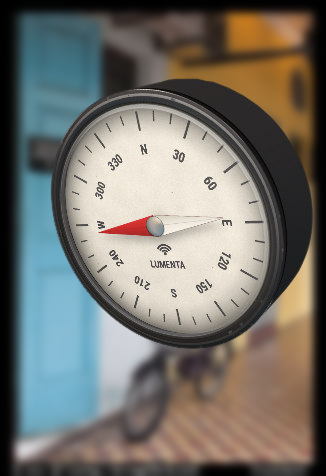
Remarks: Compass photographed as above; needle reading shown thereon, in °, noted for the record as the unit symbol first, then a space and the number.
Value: ° 265
